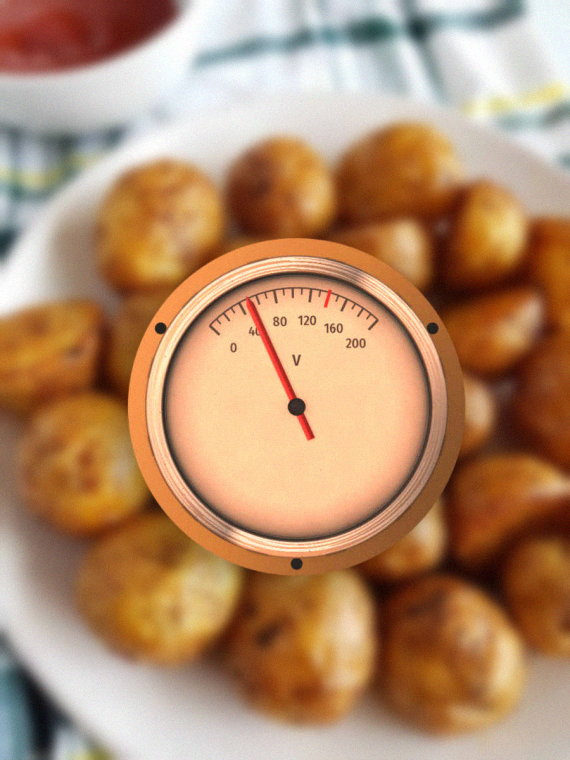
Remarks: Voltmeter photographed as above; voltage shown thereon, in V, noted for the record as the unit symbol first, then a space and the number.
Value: V 50
